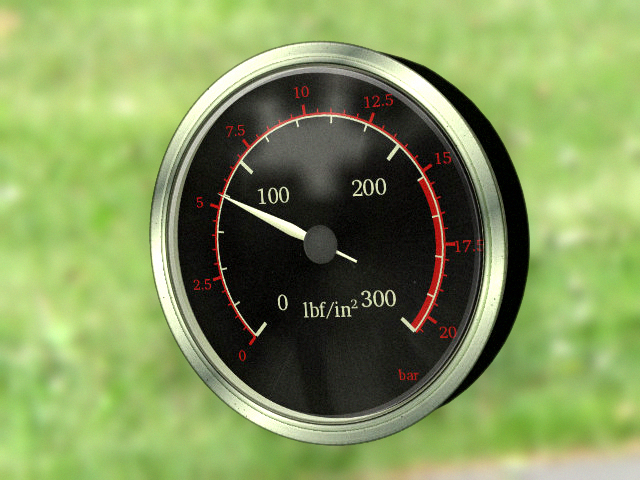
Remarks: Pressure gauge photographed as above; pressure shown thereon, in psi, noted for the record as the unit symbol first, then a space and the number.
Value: psi 80
